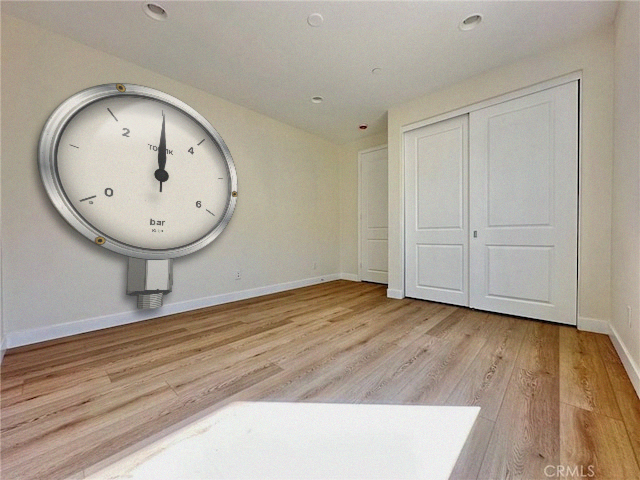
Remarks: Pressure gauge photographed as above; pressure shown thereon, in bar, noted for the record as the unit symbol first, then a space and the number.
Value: bar 3
